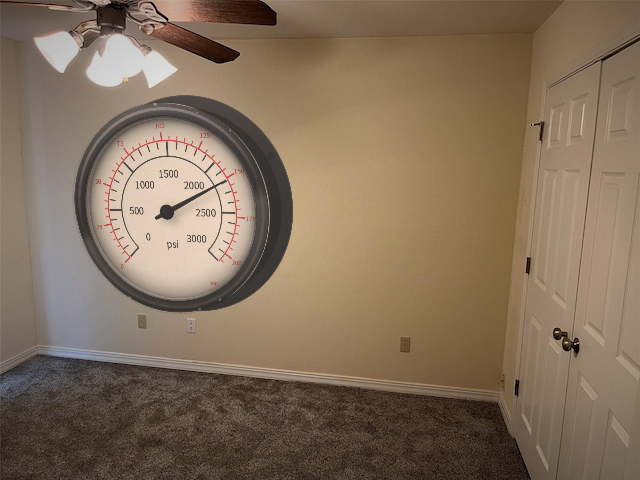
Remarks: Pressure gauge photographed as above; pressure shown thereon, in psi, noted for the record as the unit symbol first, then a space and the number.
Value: psi 2200
